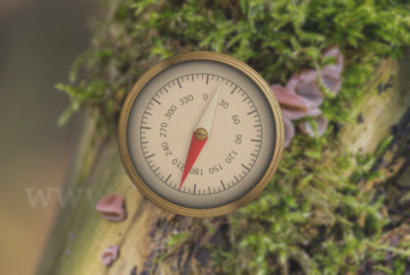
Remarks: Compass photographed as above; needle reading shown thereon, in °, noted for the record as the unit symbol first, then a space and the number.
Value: ° 195
